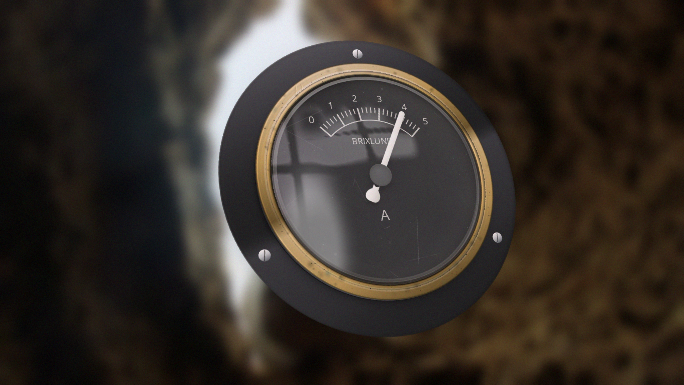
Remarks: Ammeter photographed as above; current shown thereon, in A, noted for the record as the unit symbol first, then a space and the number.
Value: A 4
